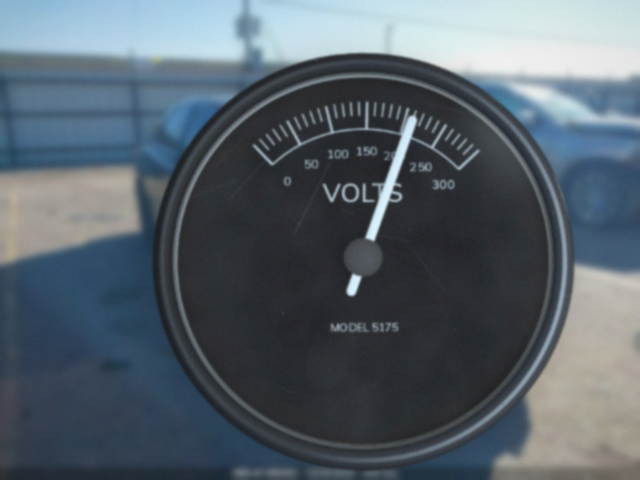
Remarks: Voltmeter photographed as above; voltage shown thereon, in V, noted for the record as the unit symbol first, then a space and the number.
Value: V 210
